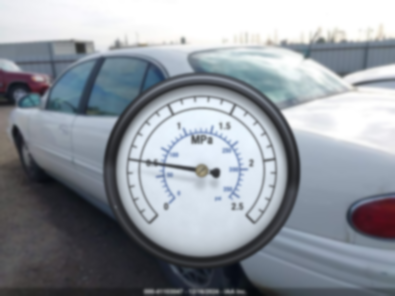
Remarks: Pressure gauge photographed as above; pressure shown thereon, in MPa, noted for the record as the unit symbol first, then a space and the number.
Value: MPa 0.5
